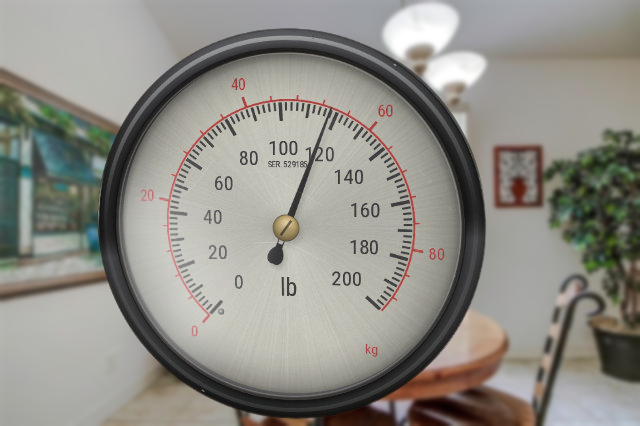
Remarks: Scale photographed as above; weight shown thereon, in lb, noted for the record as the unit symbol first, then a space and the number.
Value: lb 118
